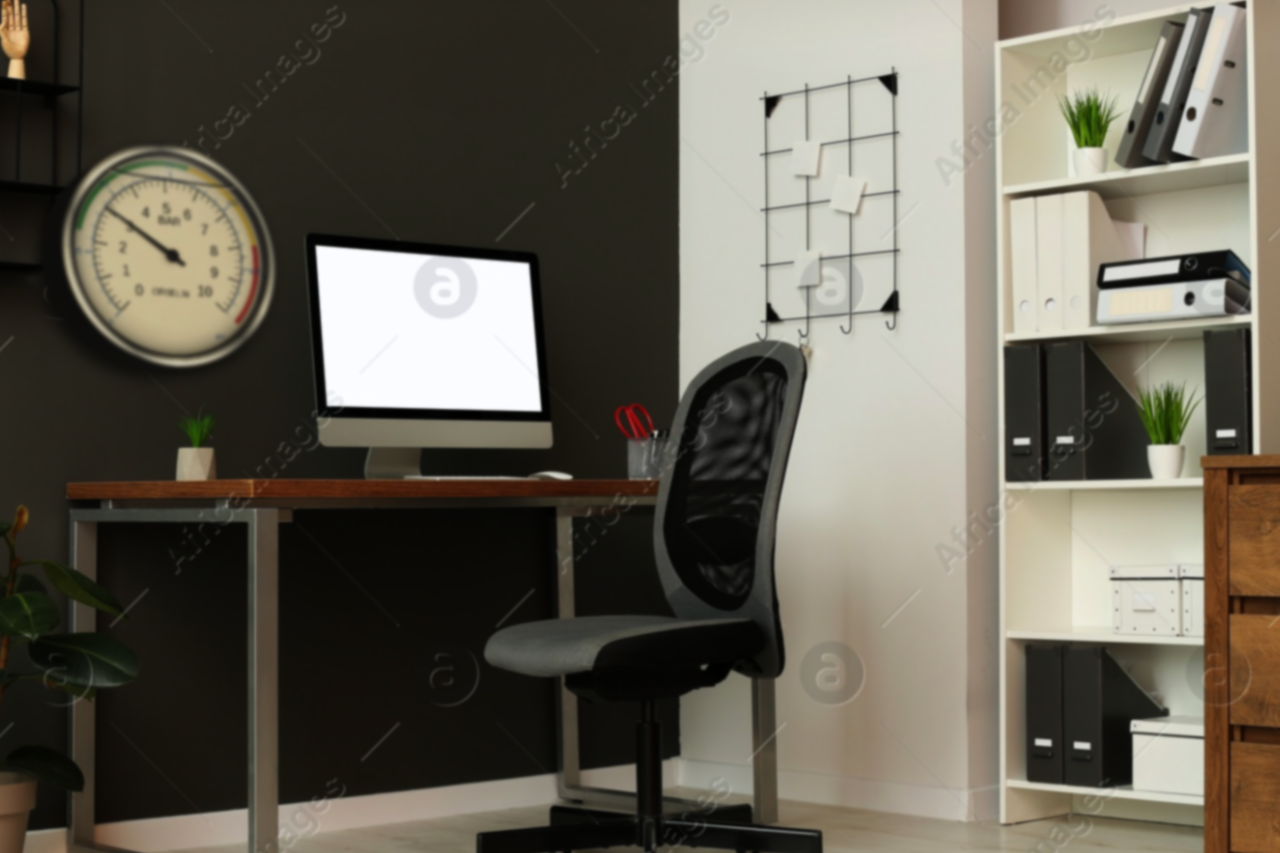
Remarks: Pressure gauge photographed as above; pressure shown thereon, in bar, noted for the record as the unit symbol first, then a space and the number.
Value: bar 3
